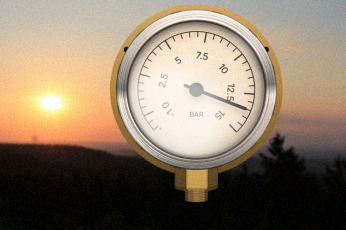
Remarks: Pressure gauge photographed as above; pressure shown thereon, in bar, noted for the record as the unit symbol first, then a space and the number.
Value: bar 13.5
